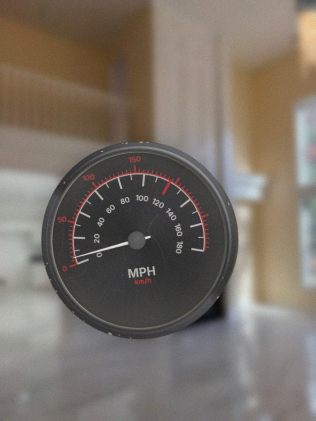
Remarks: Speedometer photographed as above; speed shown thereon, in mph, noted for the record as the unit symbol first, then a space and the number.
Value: mph 5
